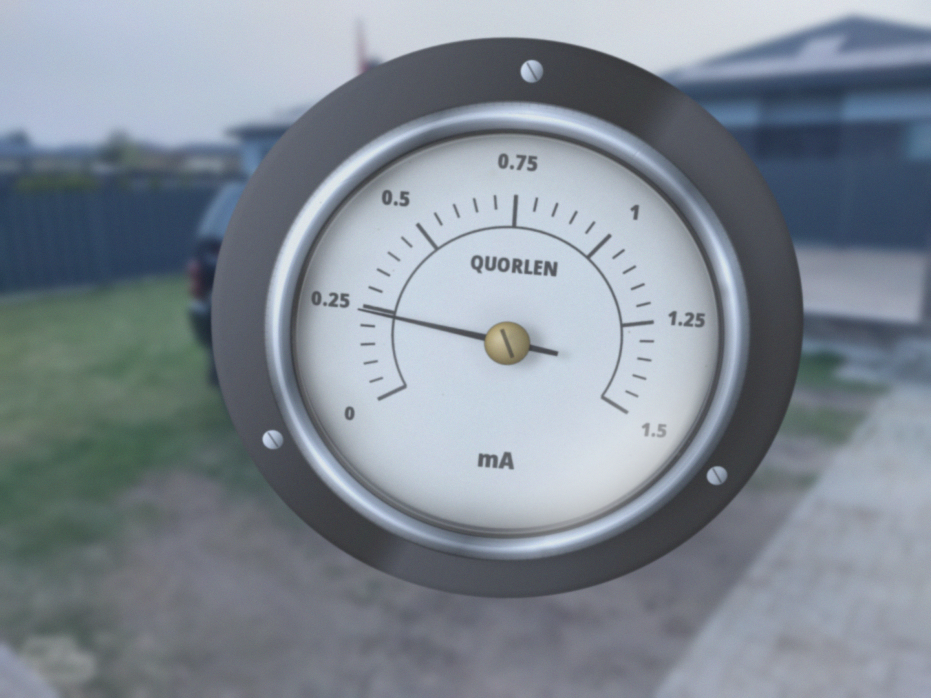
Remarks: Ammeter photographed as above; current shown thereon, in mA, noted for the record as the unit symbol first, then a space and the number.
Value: mA 0.25
